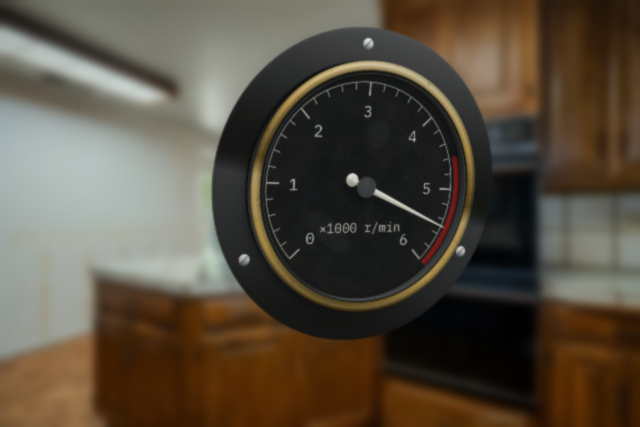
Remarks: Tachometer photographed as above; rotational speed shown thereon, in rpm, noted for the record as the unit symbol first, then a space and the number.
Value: rpm 5500
